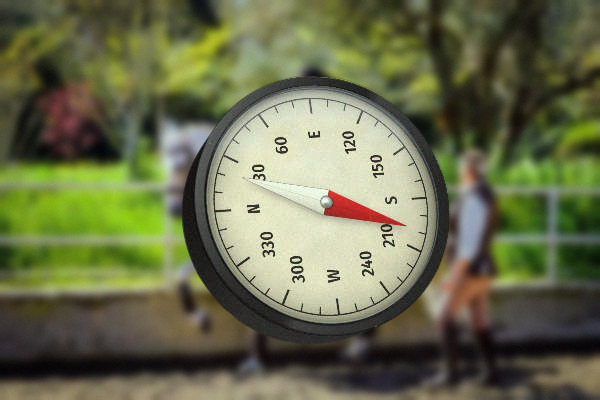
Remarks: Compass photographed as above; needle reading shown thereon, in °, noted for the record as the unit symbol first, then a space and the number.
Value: ° 200
